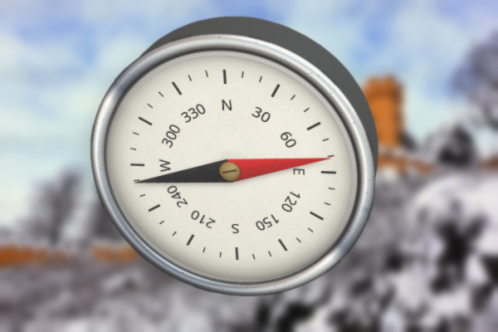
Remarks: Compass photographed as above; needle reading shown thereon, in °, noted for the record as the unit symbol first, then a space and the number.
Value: ° 80
